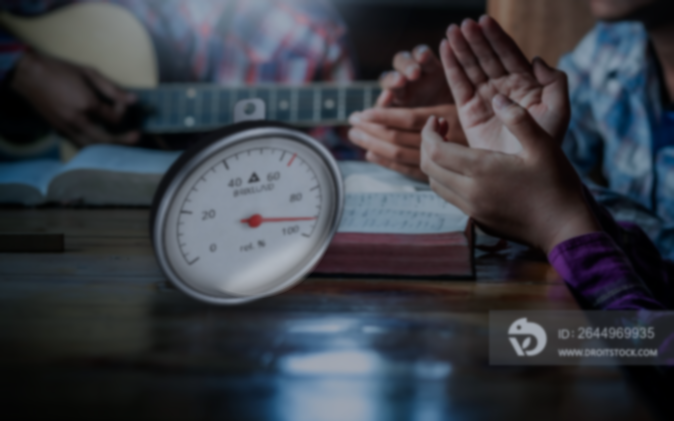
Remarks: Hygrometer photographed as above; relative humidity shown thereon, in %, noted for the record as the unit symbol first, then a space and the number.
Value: % 92
